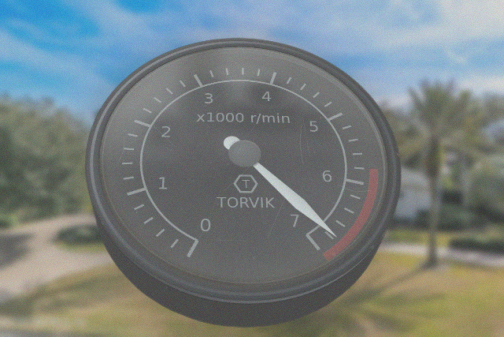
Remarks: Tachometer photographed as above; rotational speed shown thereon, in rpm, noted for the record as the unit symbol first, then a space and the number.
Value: rpm 6800
